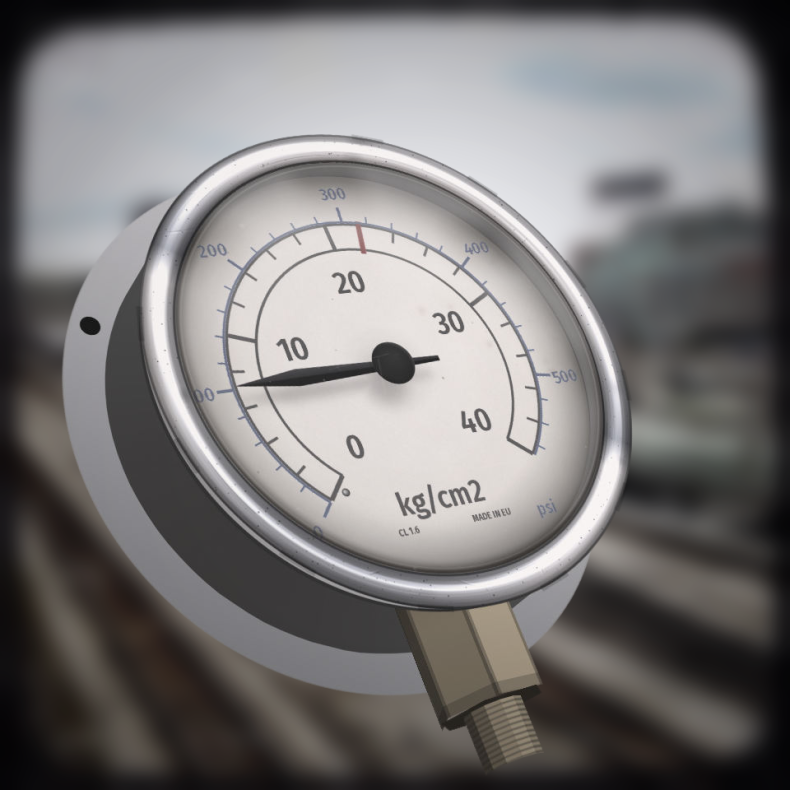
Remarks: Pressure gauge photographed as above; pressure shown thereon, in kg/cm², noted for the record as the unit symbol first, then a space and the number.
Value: kg/cm² 7
